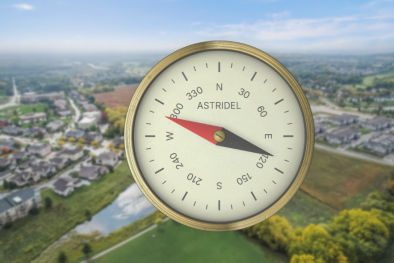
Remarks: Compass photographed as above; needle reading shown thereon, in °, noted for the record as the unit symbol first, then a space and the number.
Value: ° 290
